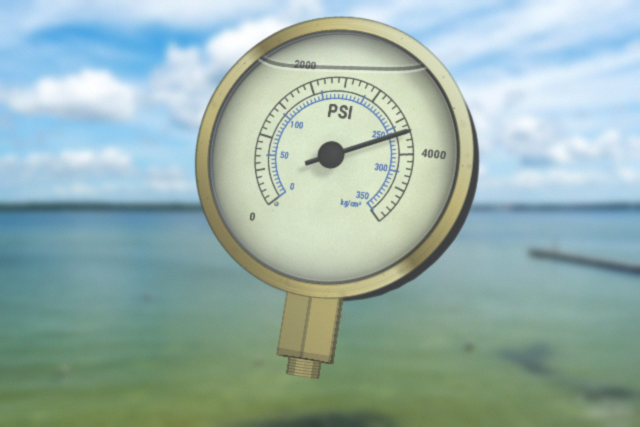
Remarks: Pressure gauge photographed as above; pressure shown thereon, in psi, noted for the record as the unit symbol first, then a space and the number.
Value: psi 3700
